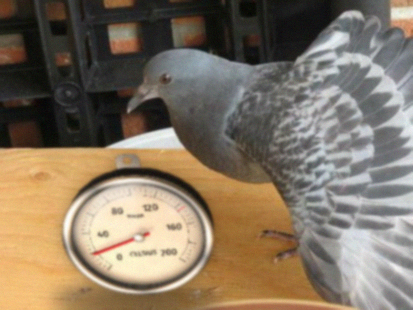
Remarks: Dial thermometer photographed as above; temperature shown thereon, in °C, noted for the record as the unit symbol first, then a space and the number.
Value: °C 20
